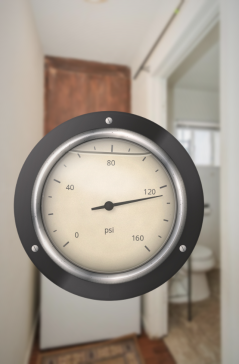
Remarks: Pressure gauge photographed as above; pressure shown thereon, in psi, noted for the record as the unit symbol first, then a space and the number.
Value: psi 125
